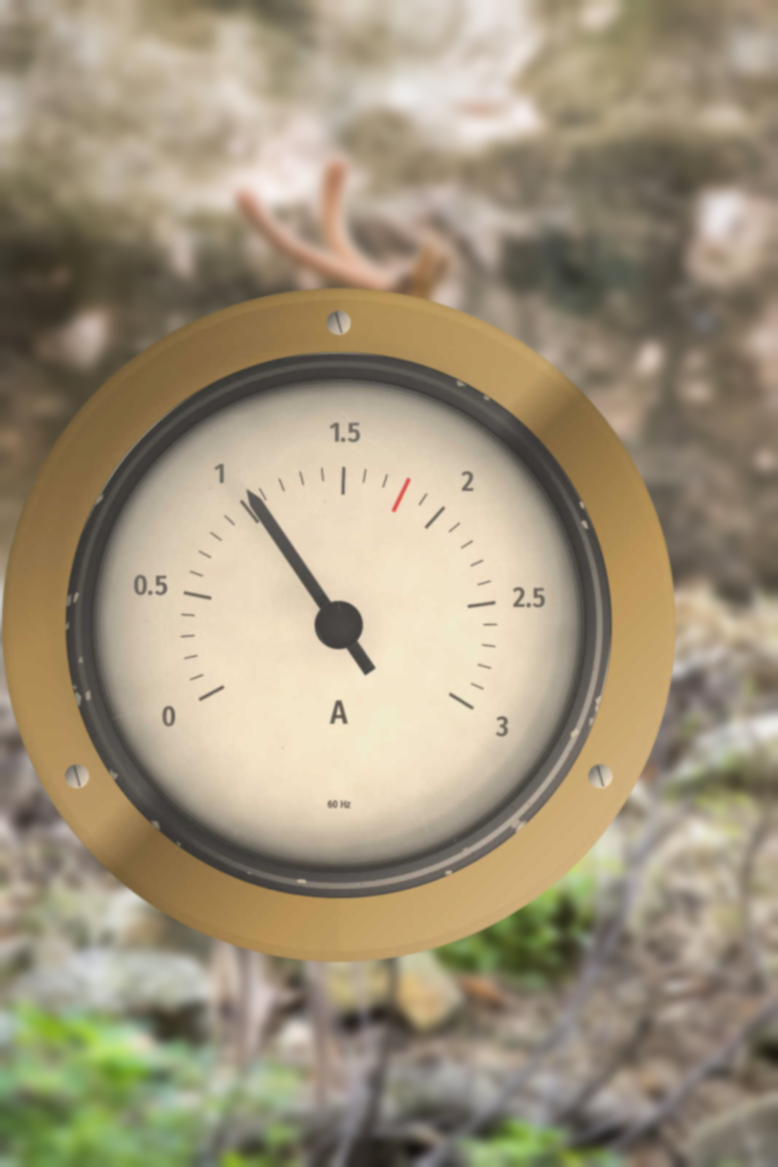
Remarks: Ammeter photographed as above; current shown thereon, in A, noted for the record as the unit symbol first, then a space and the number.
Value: A 1.05
